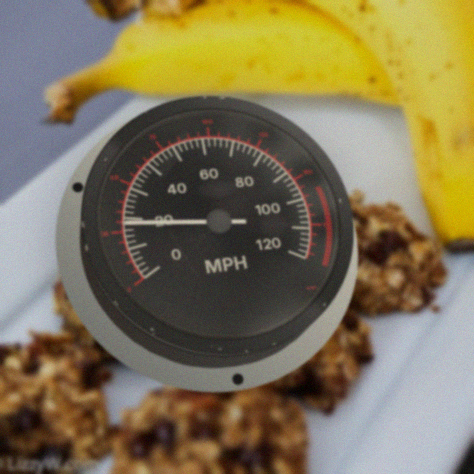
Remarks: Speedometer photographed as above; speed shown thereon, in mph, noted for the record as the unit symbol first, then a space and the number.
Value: mph 18
